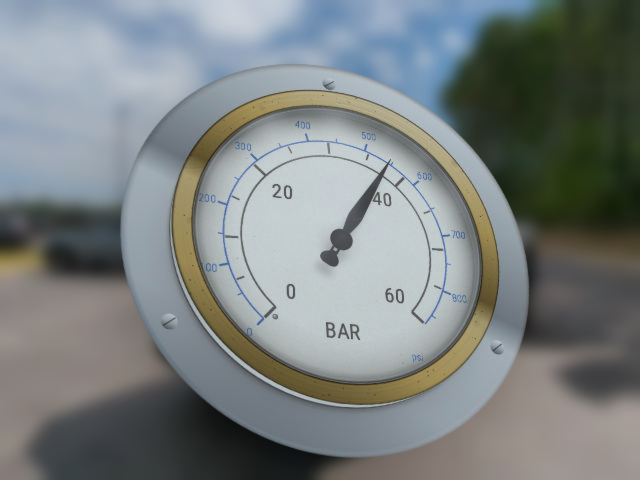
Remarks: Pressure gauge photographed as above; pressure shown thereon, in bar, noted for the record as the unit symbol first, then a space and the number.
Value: bar 37.5
